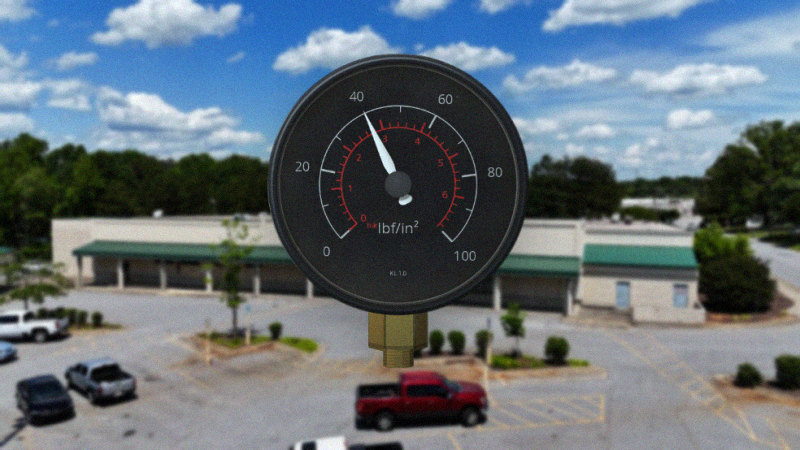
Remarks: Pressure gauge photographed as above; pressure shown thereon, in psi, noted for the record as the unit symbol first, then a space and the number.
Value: psi 40
